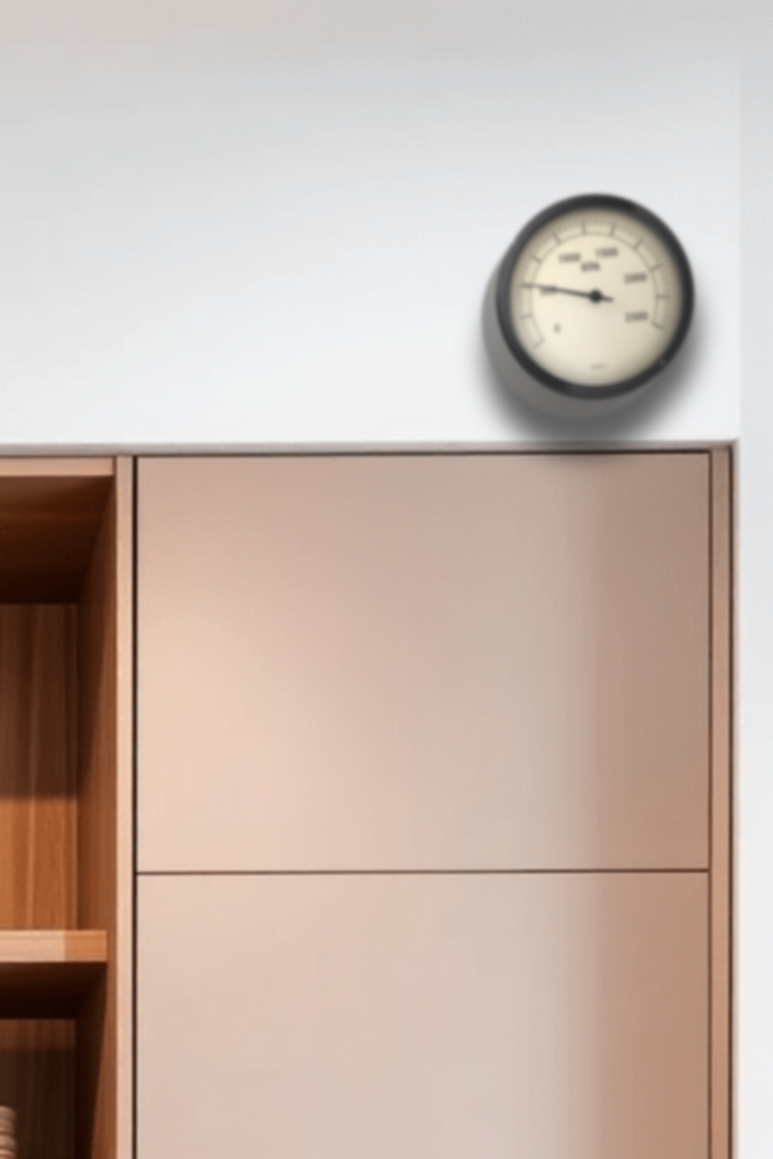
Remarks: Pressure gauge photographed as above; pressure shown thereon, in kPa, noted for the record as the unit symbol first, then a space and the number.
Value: kPa 500
